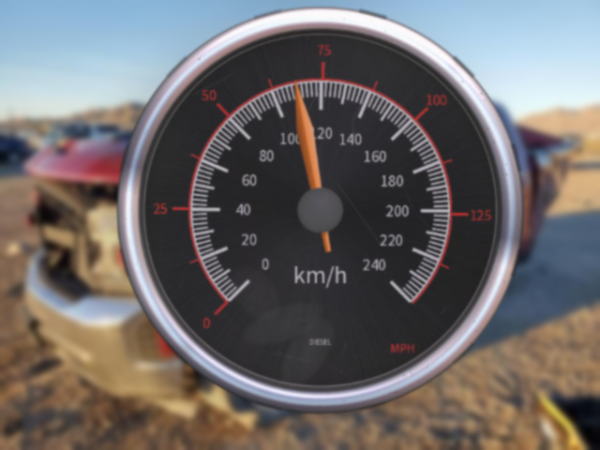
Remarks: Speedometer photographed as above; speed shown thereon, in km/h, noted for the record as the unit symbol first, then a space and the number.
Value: km/h 110
